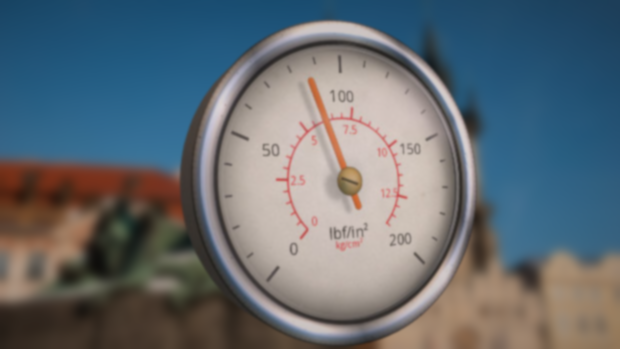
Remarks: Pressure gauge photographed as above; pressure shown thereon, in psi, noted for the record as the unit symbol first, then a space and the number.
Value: psi 85
